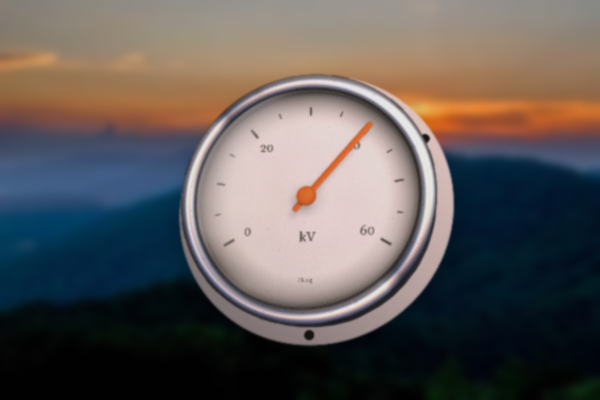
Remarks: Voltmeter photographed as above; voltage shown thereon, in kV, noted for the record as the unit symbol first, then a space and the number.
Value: kV 40
